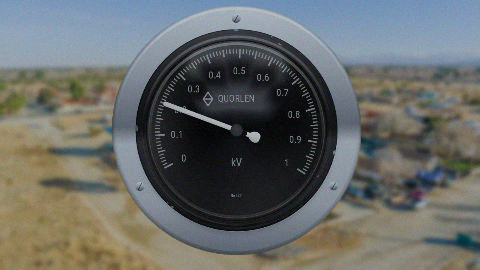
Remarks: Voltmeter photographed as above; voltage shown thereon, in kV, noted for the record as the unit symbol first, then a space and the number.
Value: kV 0.2
